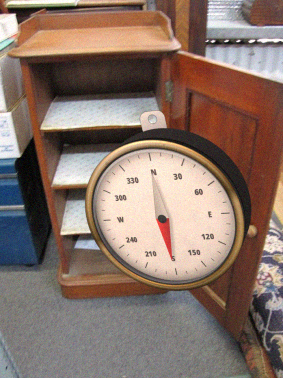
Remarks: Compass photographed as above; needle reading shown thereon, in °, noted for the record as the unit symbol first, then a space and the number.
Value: ° 180
